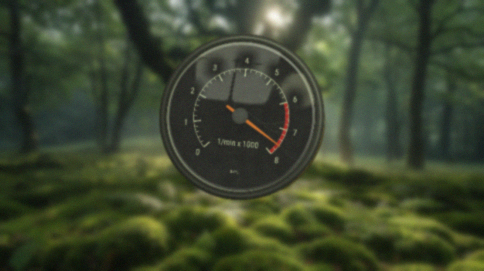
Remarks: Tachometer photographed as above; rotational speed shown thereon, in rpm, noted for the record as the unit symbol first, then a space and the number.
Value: rpm 7600
